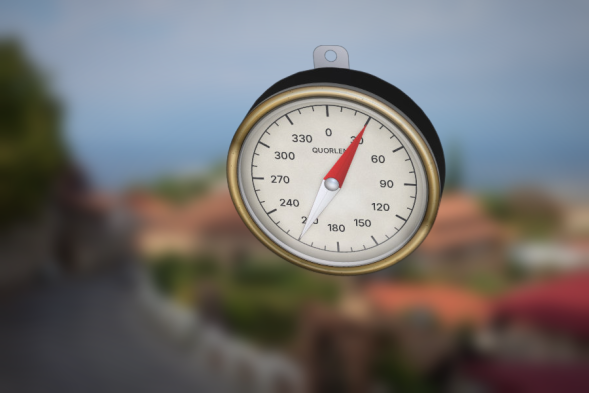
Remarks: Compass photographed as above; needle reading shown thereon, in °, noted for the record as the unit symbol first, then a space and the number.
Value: ° 30
